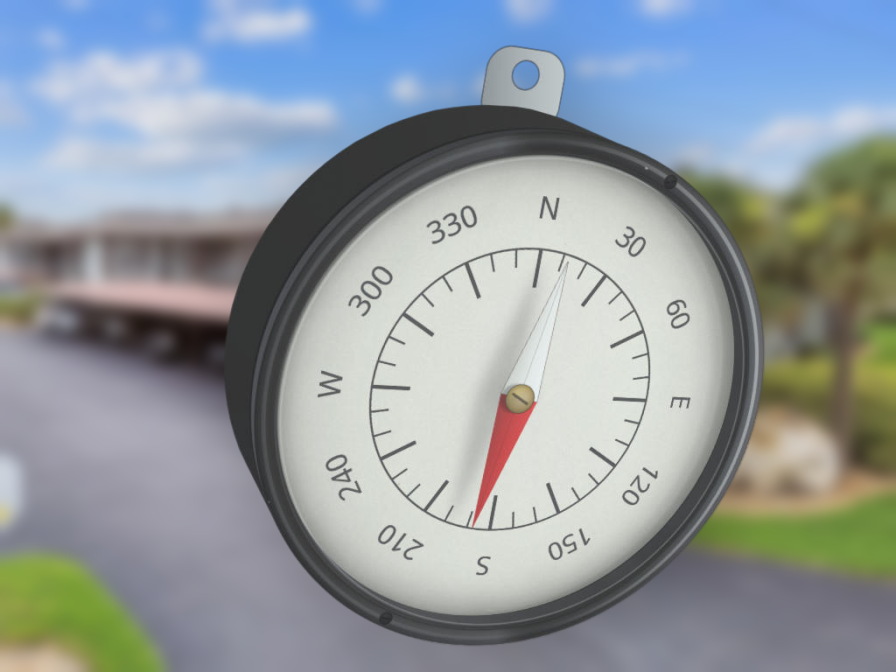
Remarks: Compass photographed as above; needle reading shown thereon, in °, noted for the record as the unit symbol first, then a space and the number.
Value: ° 190
